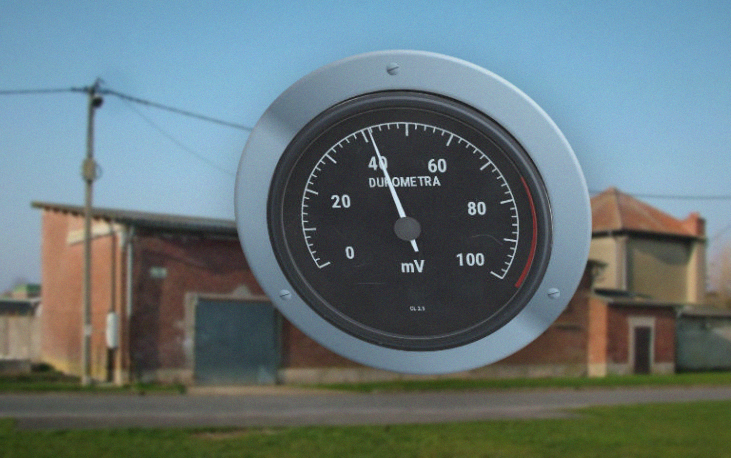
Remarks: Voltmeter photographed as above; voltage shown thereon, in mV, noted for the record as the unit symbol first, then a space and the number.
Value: mV 42
